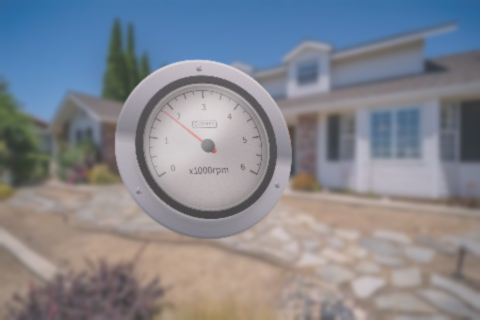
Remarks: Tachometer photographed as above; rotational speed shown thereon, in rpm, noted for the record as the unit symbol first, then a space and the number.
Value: rpm 1750
